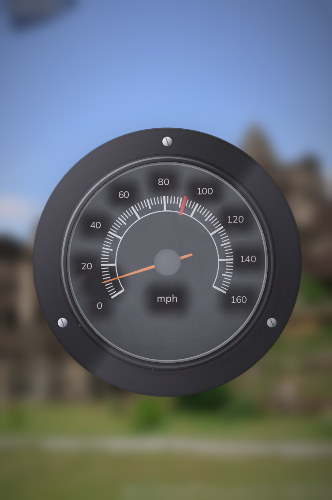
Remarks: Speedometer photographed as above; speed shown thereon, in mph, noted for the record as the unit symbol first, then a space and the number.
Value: mph 10
